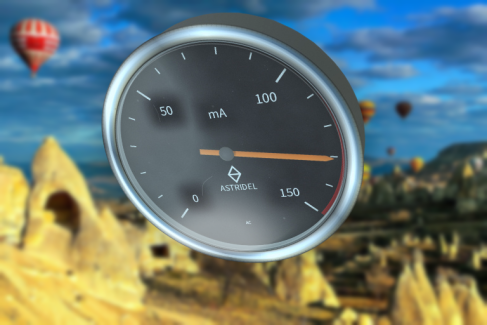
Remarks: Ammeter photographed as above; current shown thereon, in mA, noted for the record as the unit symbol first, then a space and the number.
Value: mA 130
